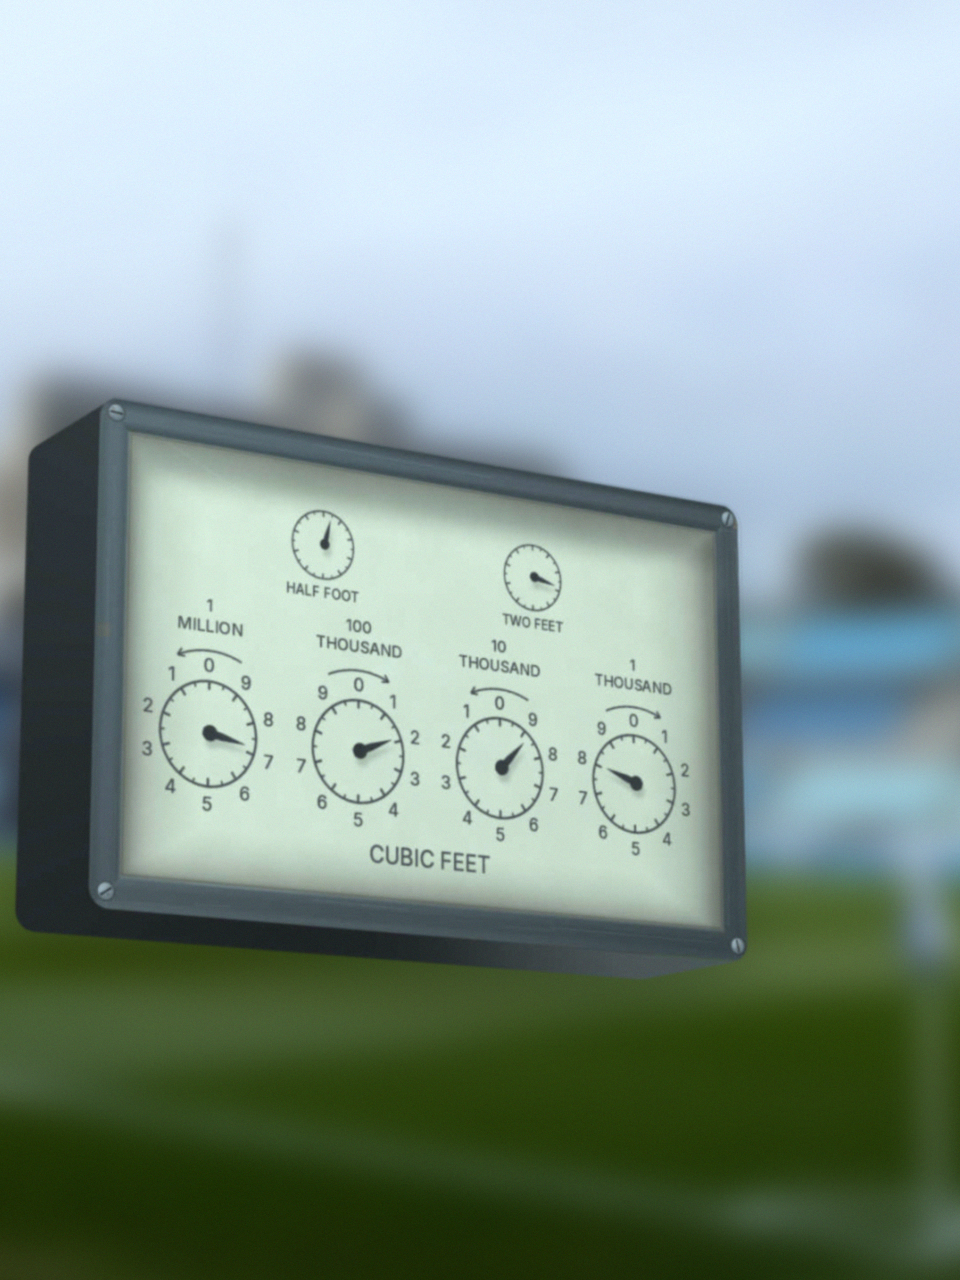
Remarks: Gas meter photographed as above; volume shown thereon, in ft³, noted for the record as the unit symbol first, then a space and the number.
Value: ft³ 718800
